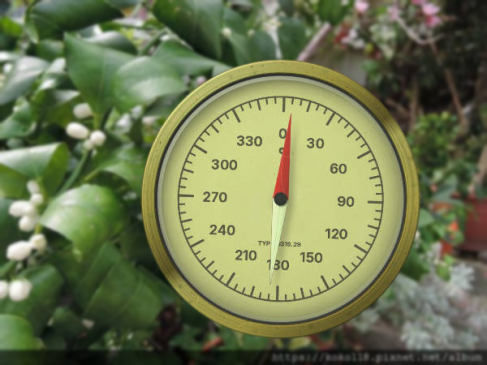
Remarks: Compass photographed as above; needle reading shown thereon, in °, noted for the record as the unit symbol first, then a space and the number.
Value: ° 5
